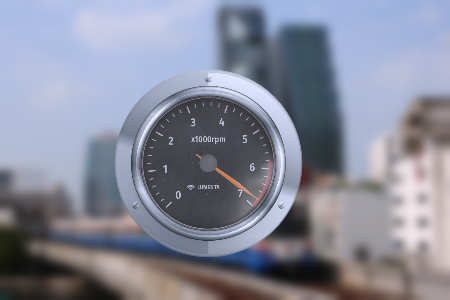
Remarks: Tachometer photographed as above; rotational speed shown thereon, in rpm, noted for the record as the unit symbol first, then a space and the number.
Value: rpm 6800
